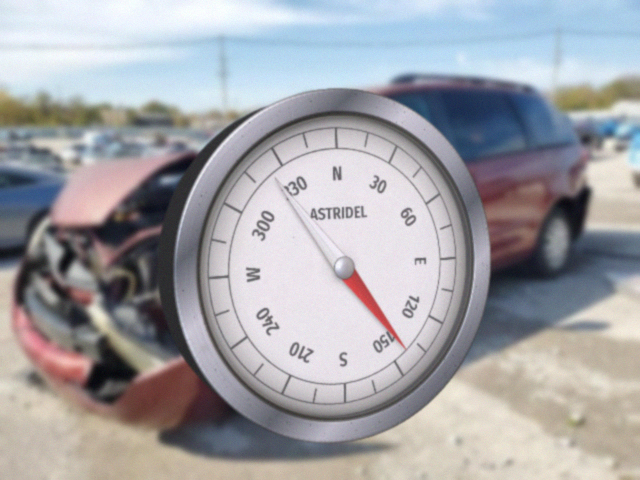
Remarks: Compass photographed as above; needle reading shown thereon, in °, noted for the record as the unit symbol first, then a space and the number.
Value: ° 142.5
